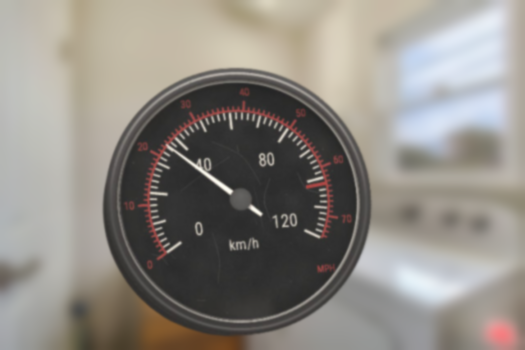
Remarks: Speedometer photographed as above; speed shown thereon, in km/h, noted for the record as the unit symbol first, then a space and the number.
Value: km/h 36
